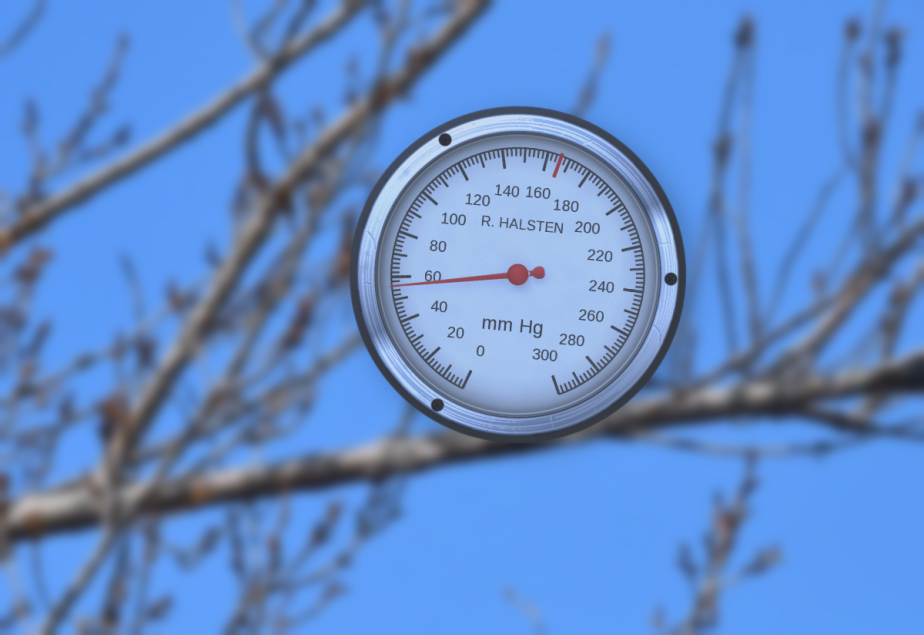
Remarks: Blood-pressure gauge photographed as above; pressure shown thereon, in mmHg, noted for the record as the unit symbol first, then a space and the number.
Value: mmHg 56
